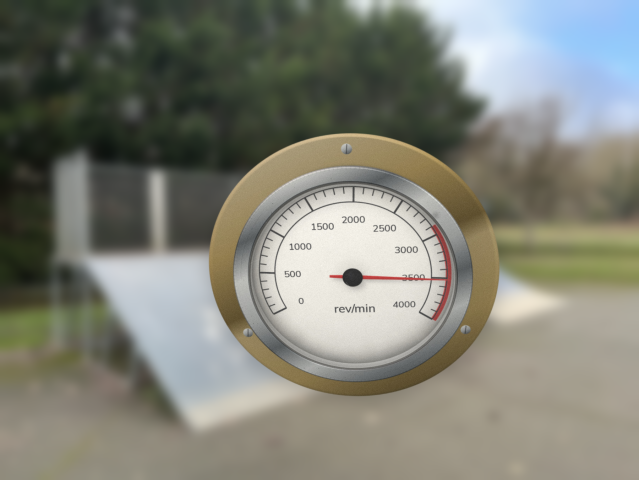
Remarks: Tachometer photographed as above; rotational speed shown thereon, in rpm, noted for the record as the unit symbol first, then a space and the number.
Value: rpm 3500
